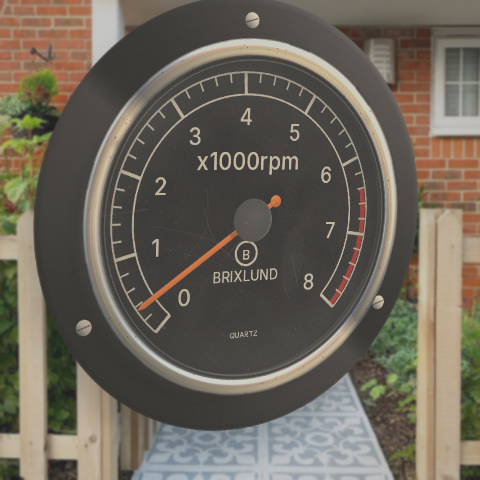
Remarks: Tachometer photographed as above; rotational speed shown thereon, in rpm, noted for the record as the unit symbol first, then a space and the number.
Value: rpm 400
